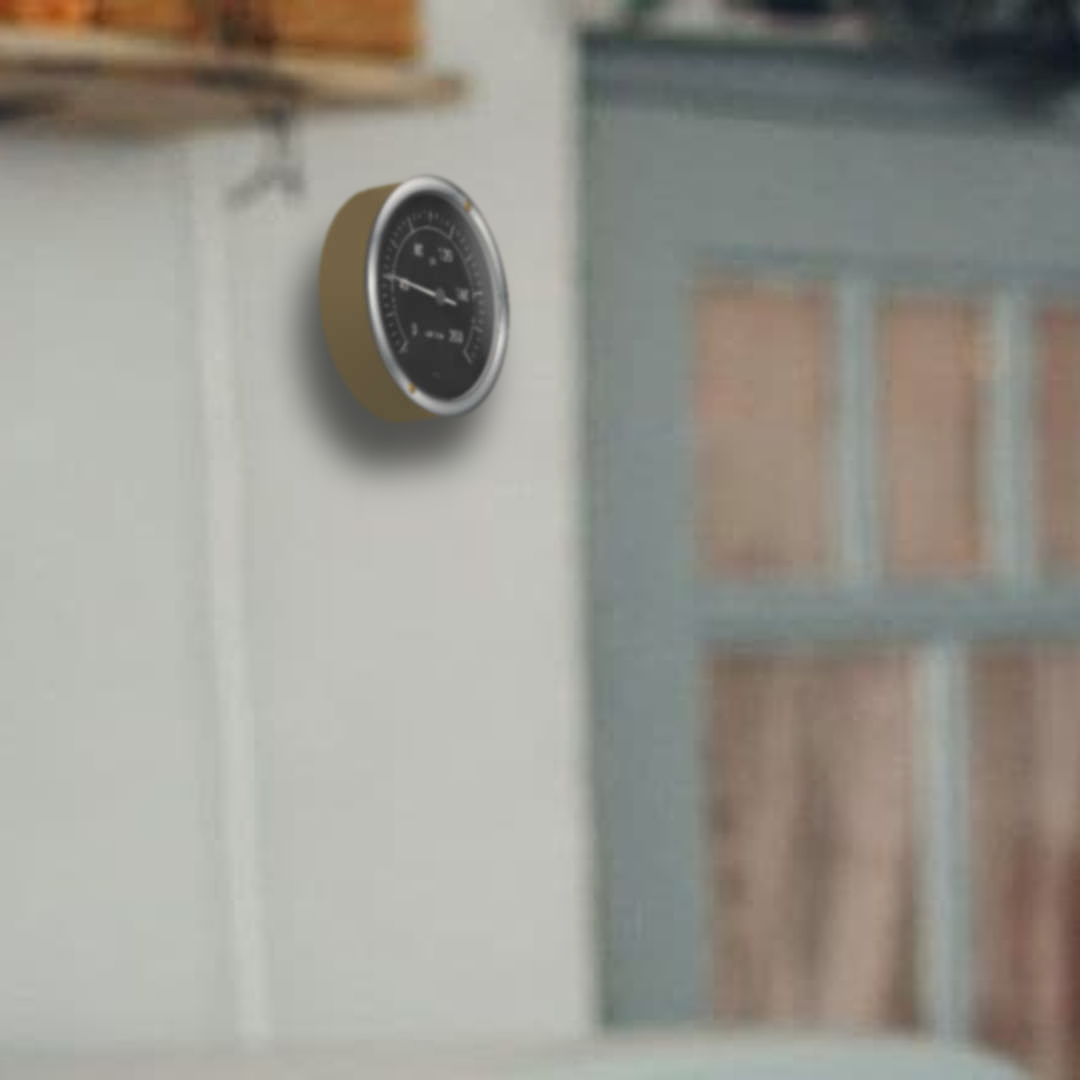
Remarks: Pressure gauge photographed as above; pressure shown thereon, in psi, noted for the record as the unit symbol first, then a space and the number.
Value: psi 40
